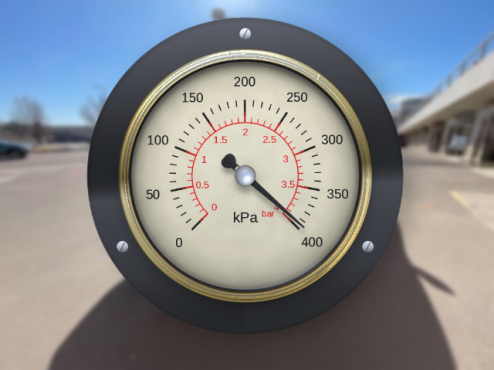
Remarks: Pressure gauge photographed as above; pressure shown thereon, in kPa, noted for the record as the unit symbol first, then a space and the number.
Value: kPa 395
